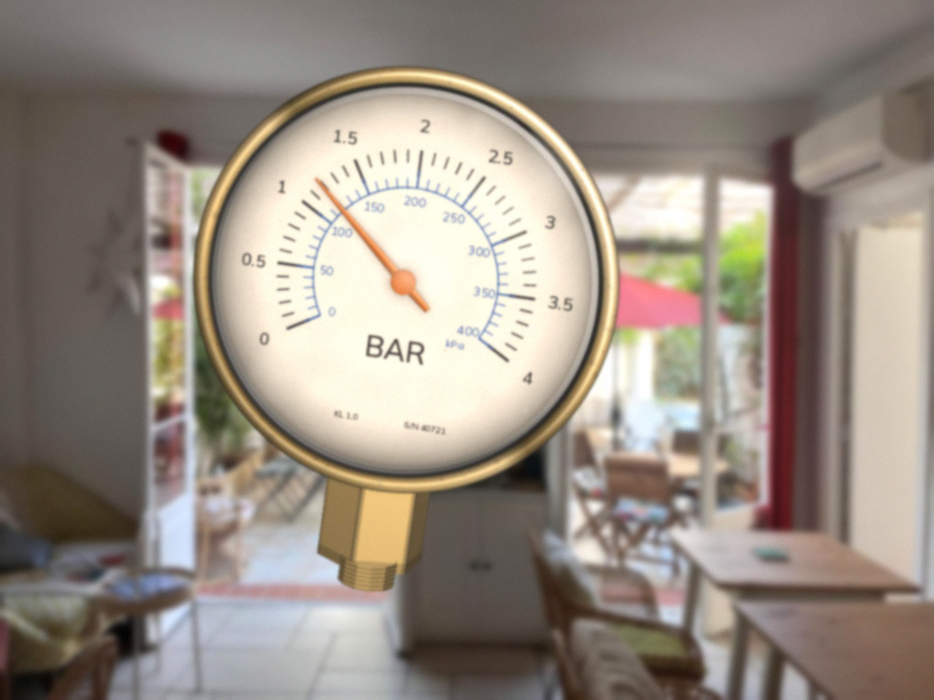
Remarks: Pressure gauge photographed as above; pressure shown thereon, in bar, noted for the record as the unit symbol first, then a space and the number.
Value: bar 1.2
